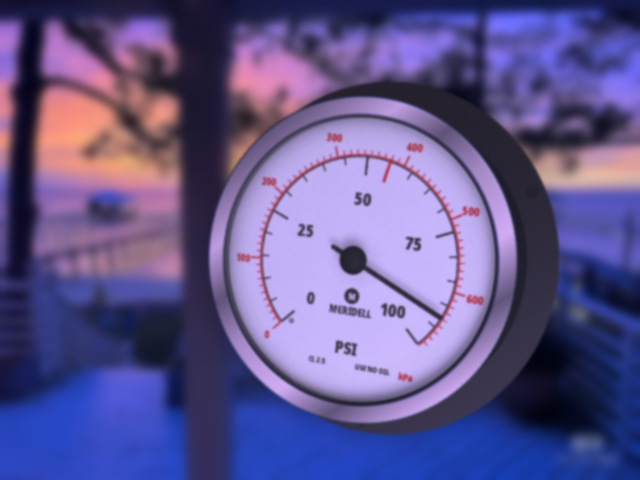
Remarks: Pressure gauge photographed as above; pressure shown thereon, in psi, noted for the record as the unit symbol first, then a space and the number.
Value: psi 92.5
